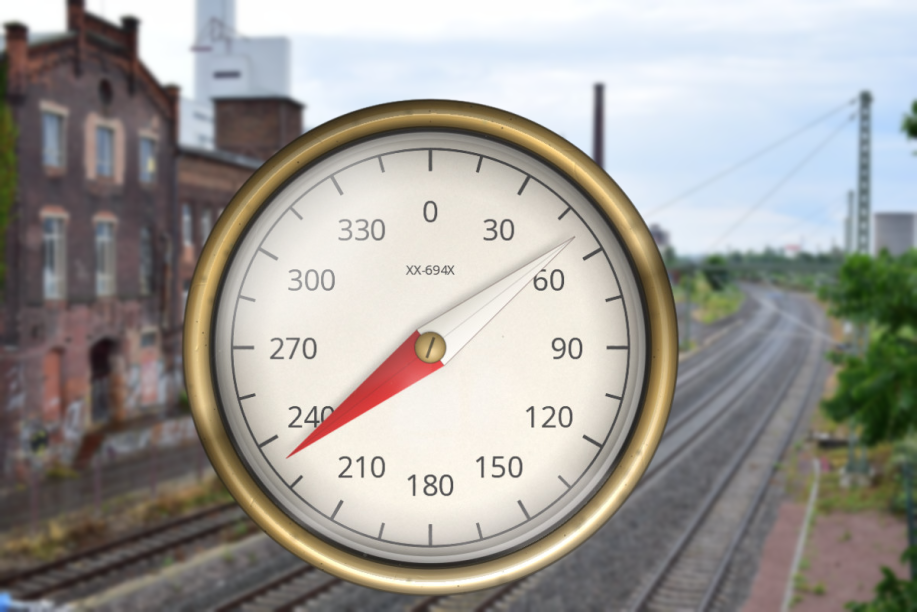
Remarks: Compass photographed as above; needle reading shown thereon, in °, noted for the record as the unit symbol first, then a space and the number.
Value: ° 232.5
